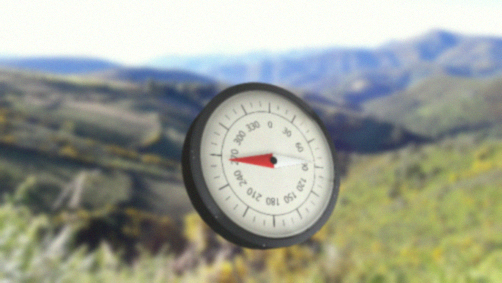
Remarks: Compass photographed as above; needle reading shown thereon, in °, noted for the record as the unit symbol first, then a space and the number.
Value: ° 265
